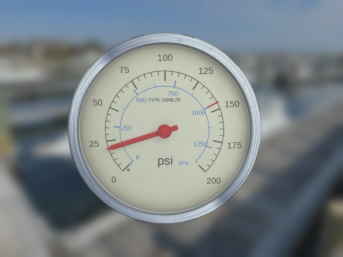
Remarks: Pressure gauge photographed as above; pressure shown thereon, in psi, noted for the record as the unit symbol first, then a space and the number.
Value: psi 20
